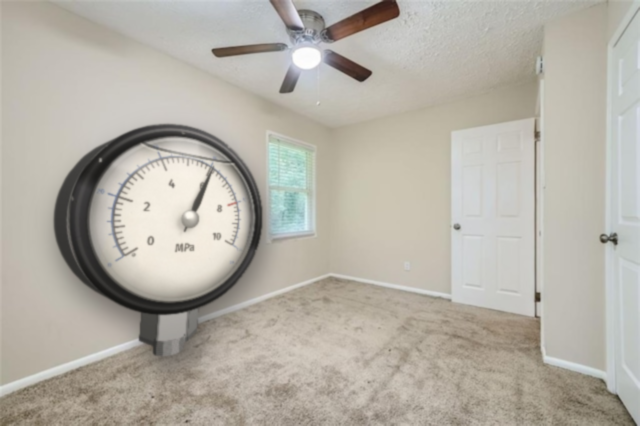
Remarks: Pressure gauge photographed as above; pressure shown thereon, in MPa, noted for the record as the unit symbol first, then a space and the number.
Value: MPa 6
